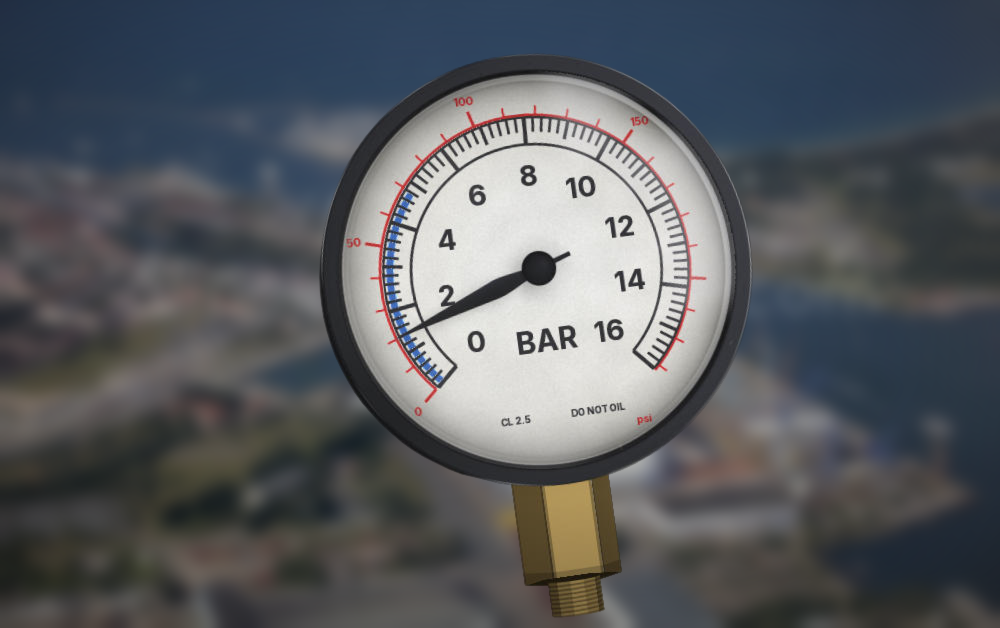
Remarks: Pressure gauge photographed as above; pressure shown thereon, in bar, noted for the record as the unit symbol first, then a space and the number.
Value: bar 1.4
